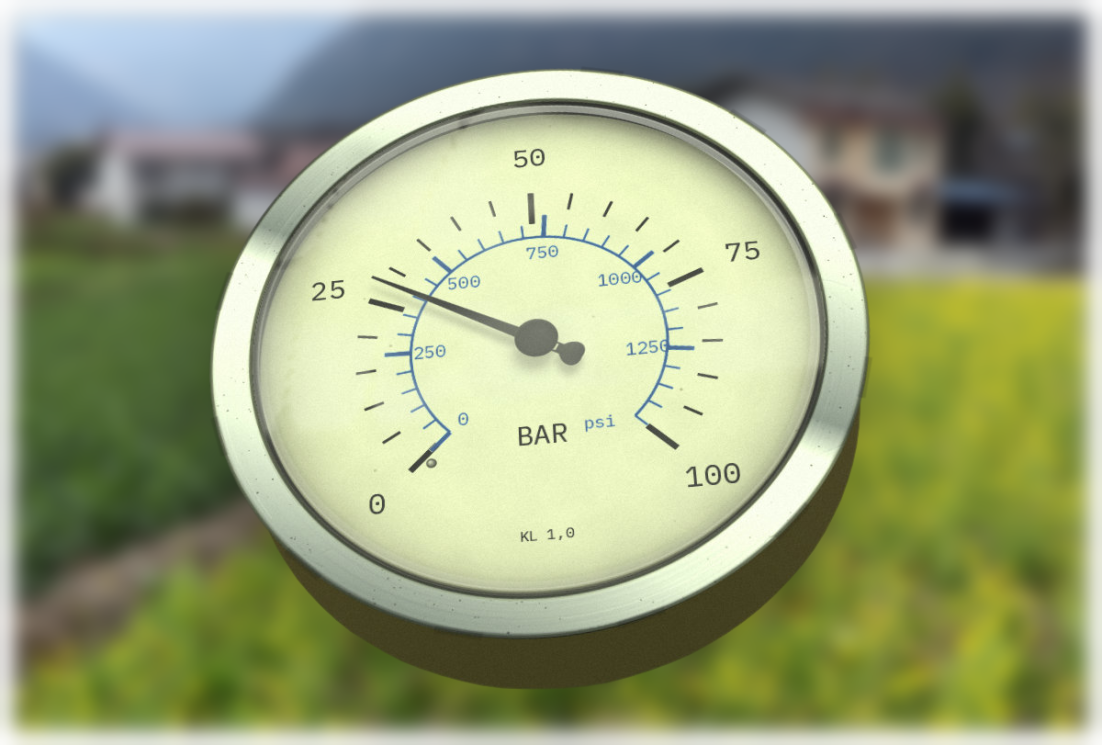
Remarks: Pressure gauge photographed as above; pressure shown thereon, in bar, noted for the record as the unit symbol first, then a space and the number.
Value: bar 27.5
